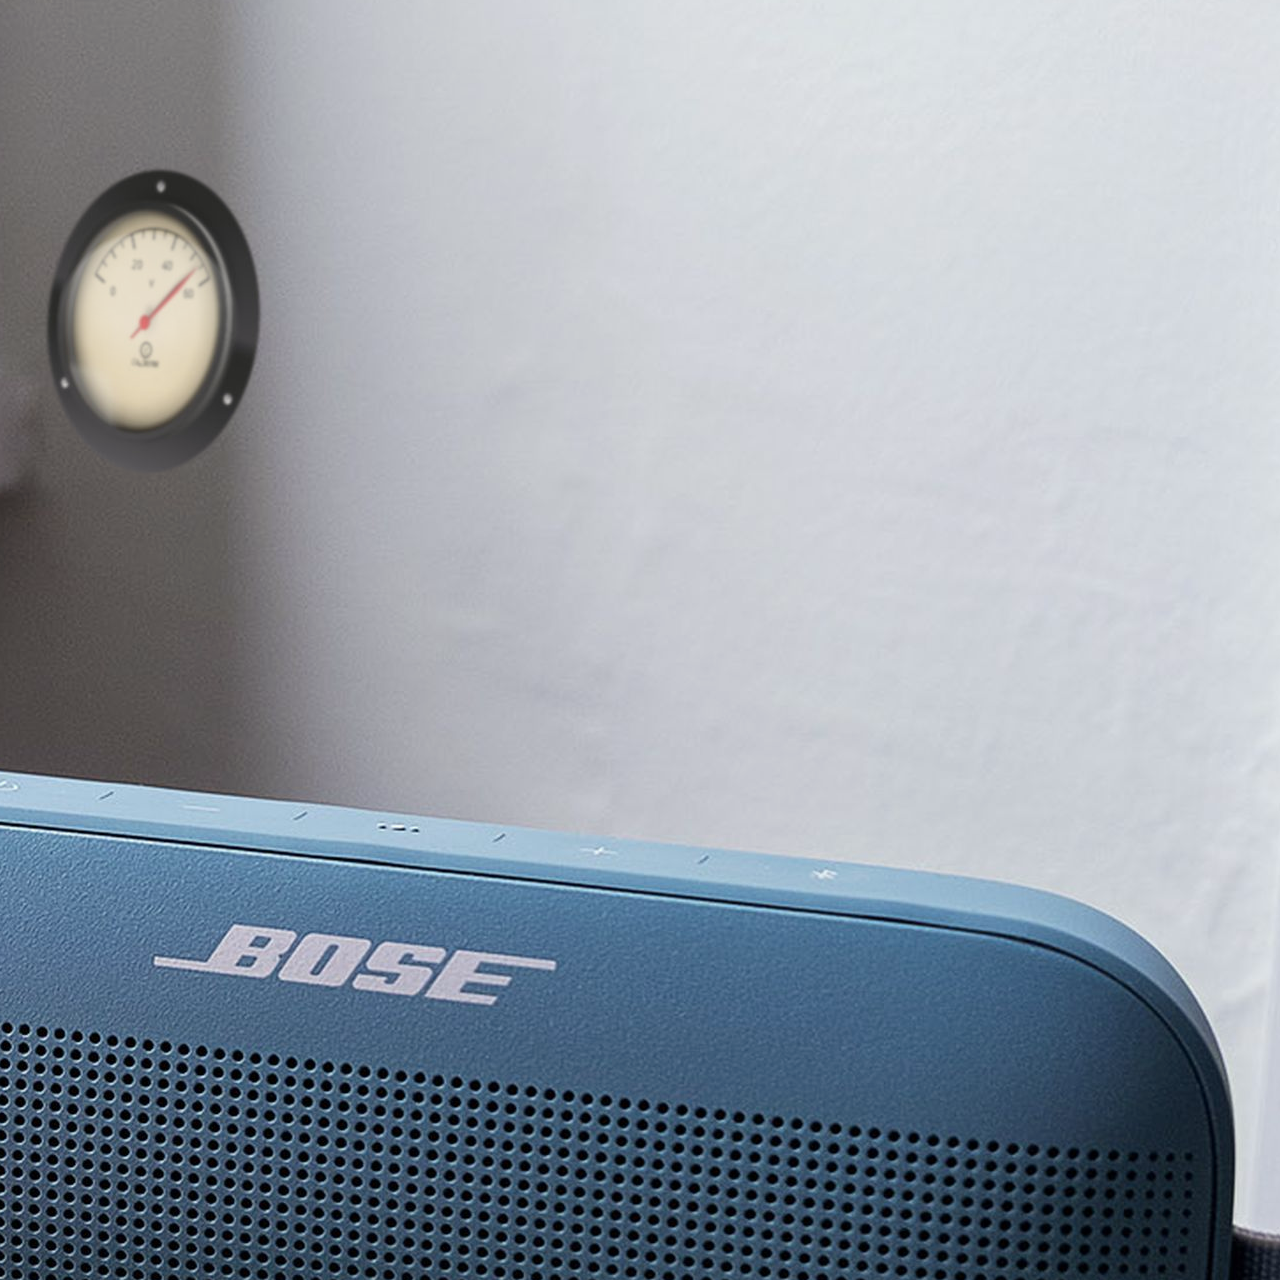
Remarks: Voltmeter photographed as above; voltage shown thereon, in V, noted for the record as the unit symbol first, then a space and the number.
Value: V 55
